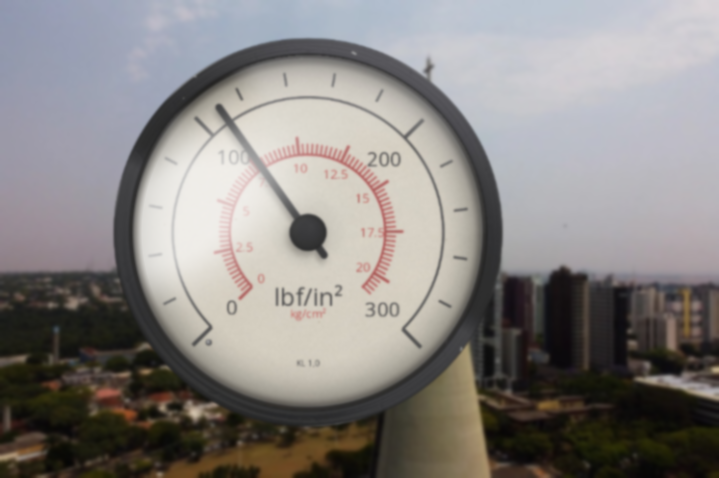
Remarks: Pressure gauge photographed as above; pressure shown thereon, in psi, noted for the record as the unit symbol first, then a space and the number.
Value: psi 110
